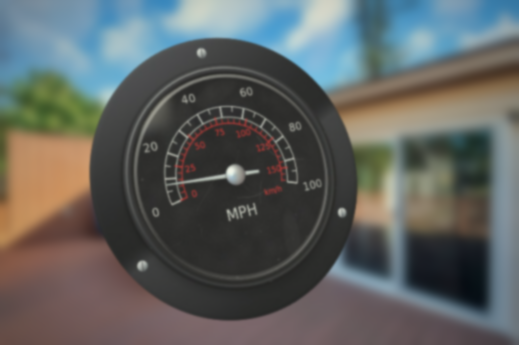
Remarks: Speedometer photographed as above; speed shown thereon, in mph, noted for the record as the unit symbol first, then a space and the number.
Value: mph 7.5
